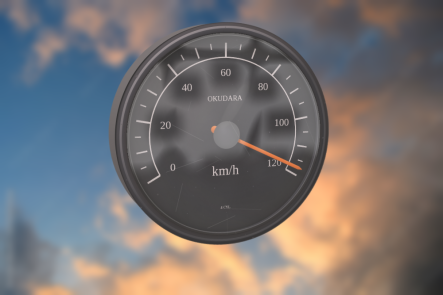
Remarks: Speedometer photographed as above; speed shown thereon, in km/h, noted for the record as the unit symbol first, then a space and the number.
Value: km/h 117.5
